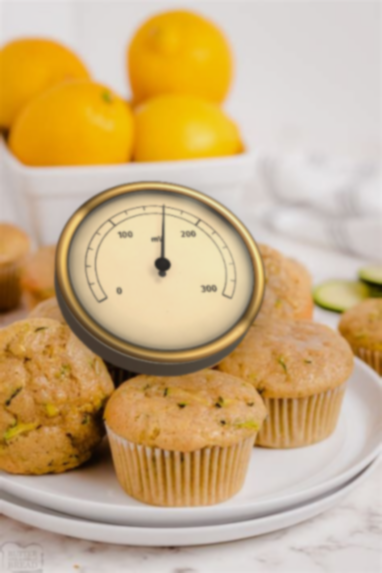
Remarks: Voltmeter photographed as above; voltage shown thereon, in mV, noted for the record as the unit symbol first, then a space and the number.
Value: mV 160
